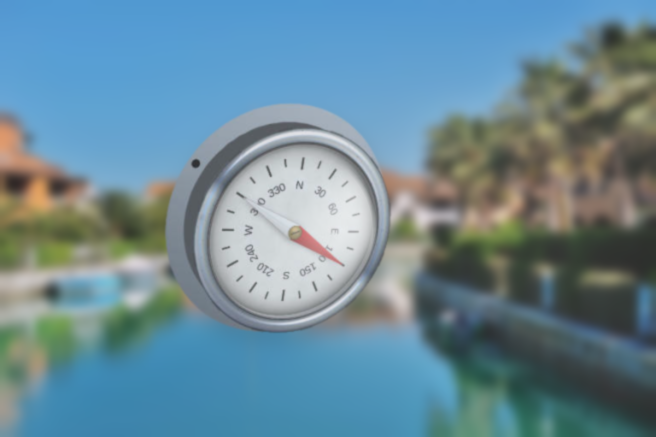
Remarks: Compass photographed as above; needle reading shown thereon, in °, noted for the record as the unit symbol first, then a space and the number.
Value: ° 120
